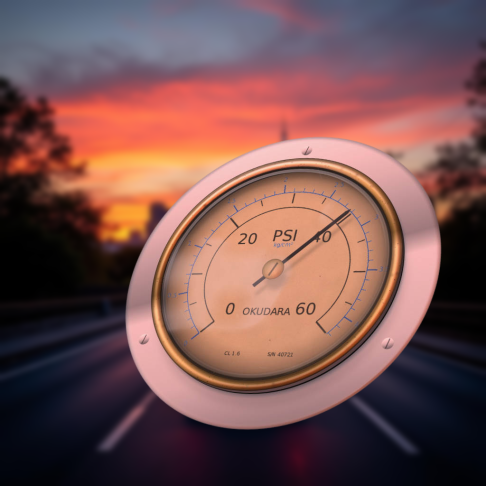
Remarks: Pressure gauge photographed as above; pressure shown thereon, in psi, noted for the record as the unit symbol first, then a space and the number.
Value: psi 40
